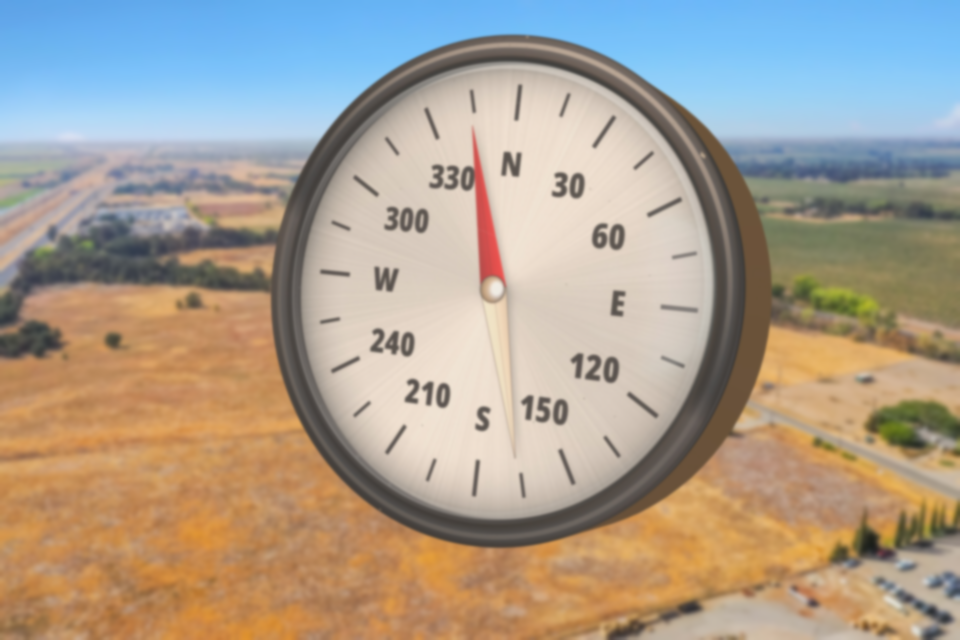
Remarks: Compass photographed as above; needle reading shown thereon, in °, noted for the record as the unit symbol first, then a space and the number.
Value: ° 345
